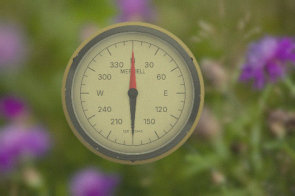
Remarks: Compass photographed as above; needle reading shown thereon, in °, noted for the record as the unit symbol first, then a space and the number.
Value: ° 0
